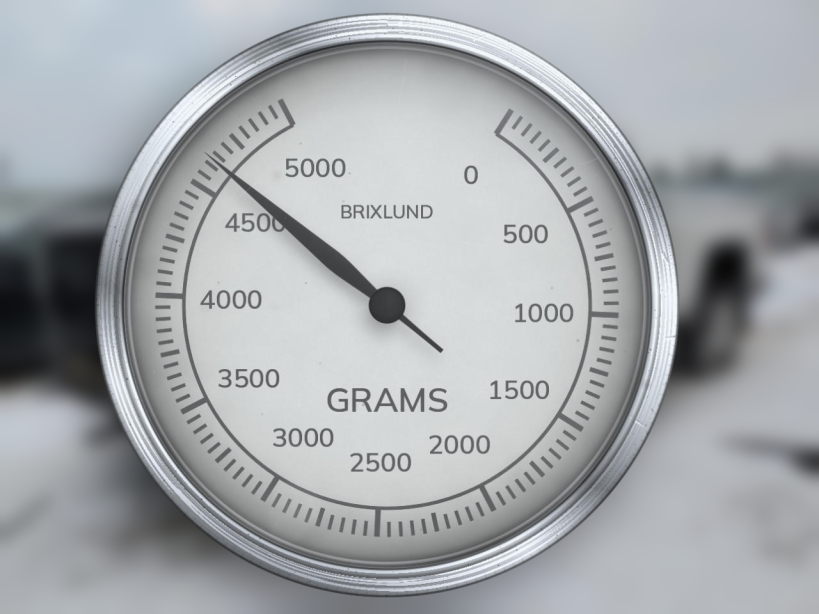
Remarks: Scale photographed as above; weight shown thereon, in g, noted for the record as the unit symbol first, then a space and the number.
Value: g 4625
